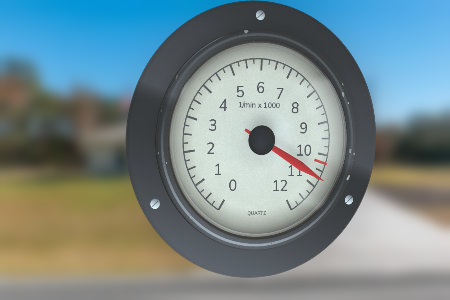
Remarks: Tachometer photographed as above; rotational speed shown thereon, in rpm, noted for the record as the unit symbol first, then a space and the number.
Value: rpm 10750
